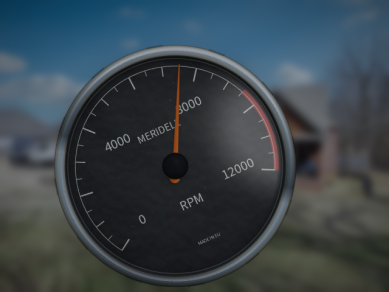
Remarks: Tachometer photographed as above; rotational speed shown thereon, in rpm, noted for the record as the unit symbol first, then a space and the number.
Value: rpm 7500
